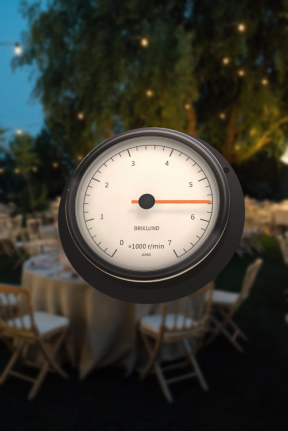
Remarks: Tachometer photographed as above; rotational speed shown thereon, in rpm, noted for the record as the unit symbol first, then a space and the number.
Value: rpm 5600
